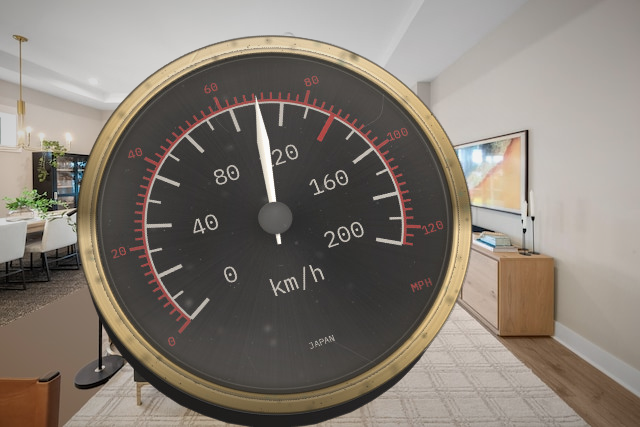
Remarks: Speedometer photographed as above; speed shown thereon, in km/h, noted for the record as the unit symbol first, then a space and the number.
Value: km/h 110
